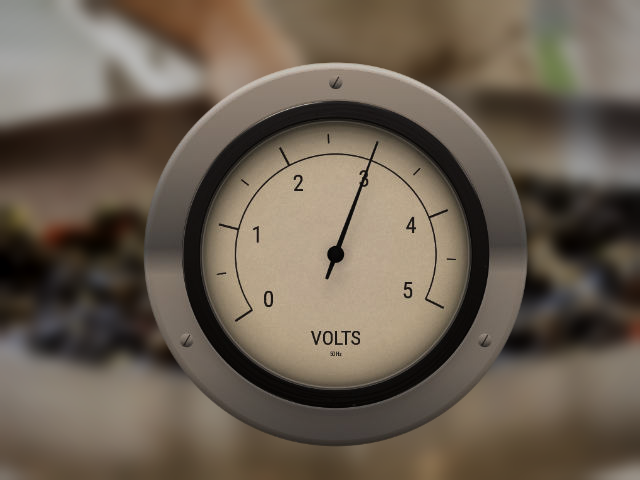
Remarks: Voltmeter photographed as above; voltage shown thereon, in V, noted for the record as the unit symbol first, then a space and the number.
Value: V 3
